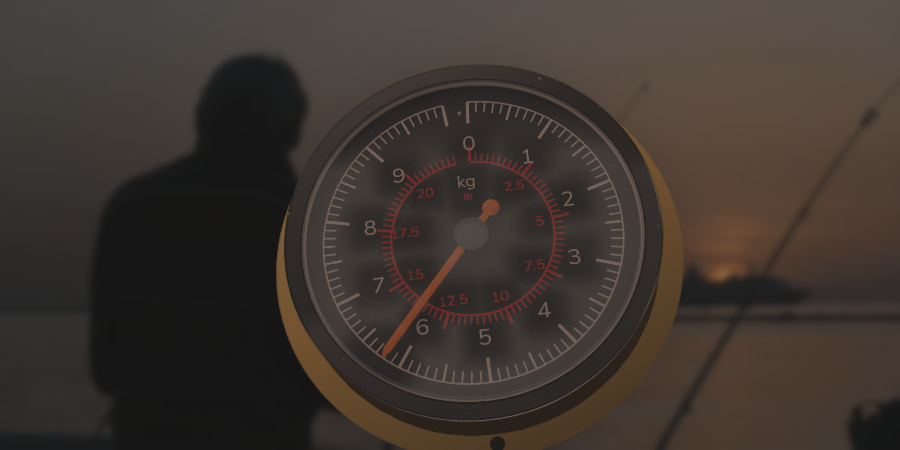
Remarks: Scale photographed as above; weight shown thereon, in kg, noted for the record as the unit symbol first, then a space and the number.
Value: kg 6.2
